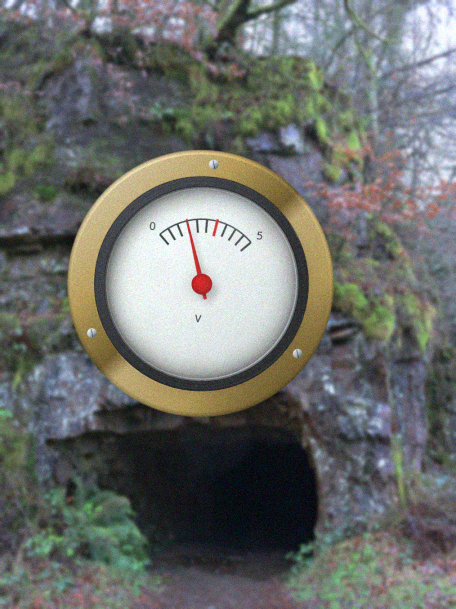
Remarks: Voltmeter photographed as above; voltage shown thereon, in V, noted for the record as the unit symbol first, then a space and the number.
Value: V 1.5
